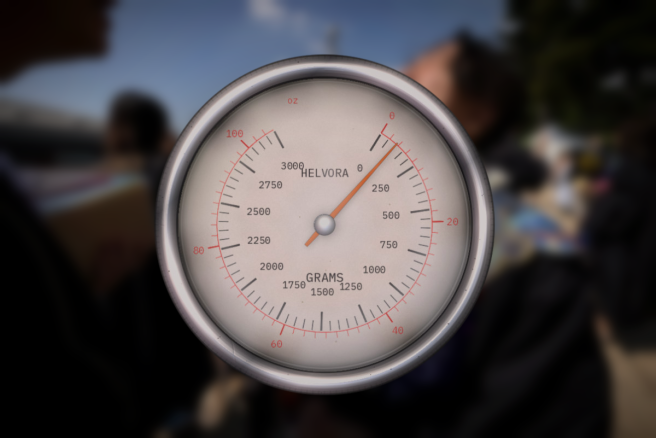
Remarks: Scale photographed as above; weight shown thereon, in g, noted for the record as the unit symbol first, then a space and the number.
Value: g 100
